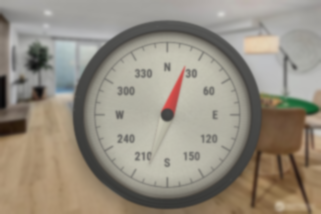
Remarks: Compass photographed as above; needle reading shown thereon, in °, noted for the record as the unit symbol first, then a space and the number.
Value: ° 20
